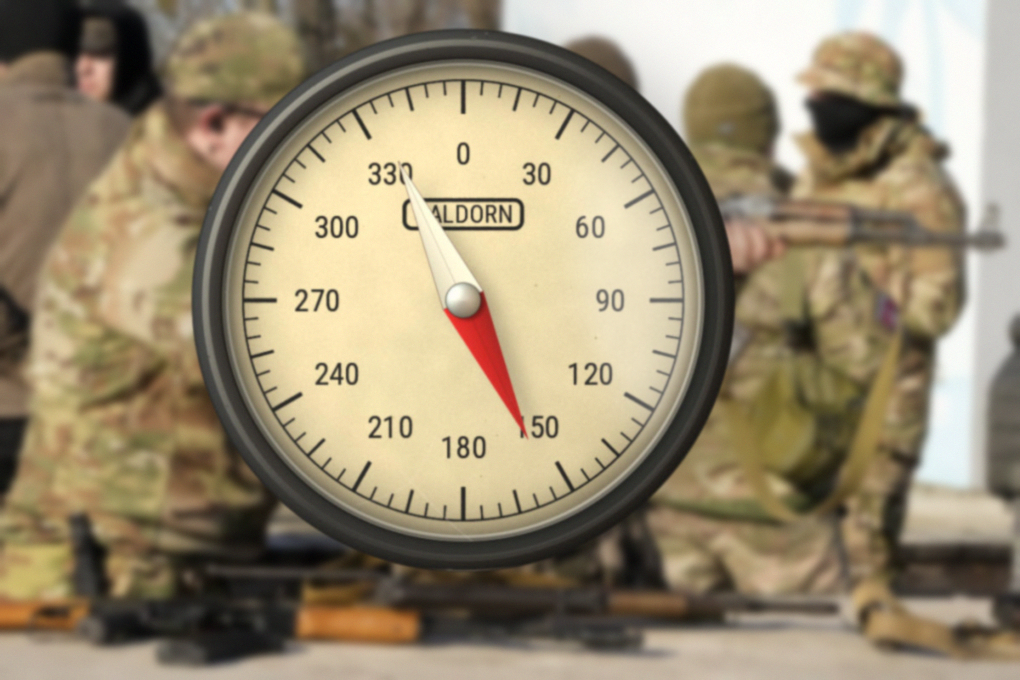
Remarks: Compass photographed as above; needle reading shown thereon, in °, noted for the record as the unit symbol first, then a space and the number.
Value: ° 155
